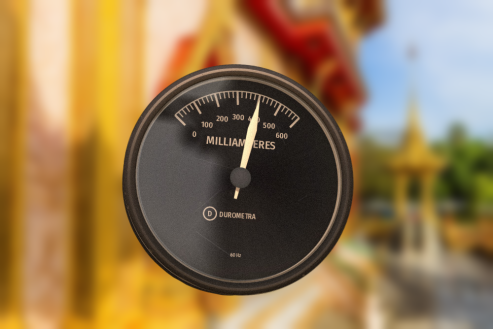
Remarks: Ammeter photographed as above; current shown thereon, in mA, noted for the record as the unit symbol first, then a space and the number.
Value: mA 400
